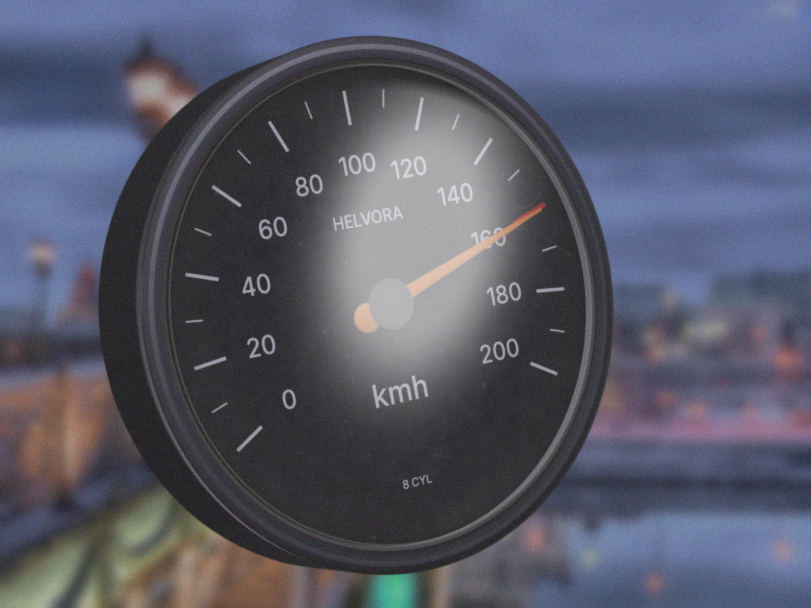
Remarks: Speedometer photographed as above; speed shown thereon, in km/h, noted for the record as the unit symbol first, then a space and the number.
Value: km/h 160
